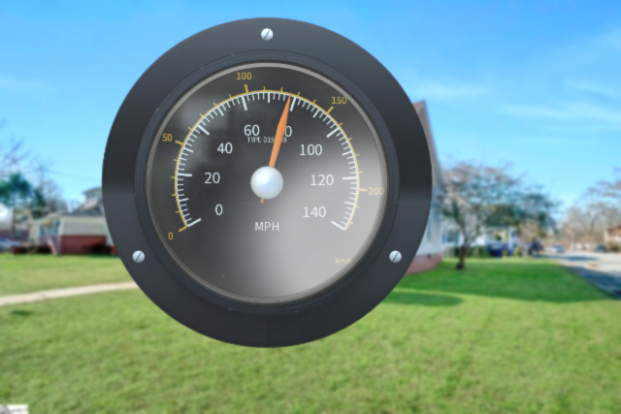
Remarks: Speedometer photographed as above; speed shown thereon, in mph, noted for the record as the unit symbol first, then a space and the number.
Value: mph 78
